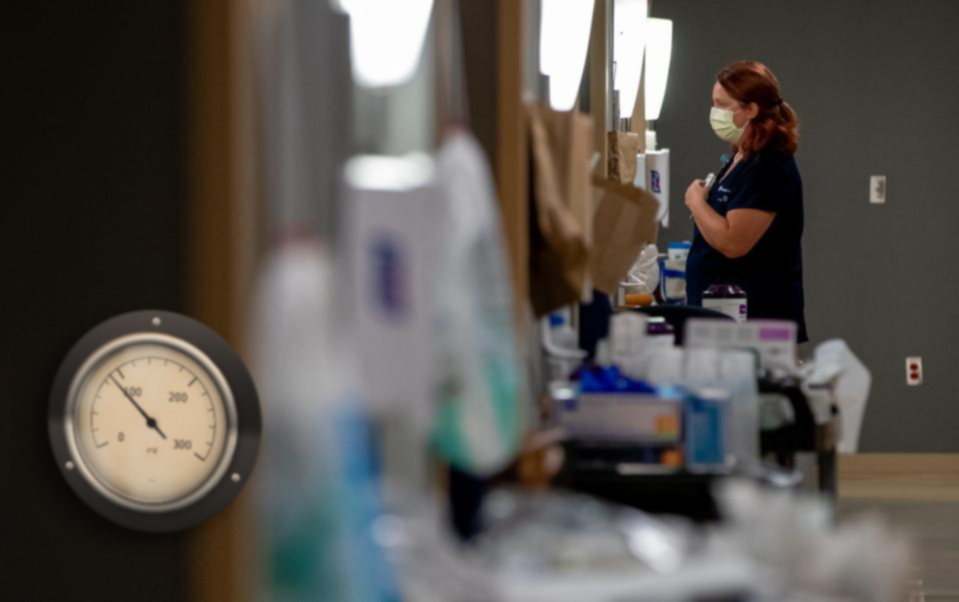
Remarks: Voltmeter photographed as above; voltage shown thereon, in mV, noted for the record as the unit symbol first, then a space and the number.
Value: mV 90
